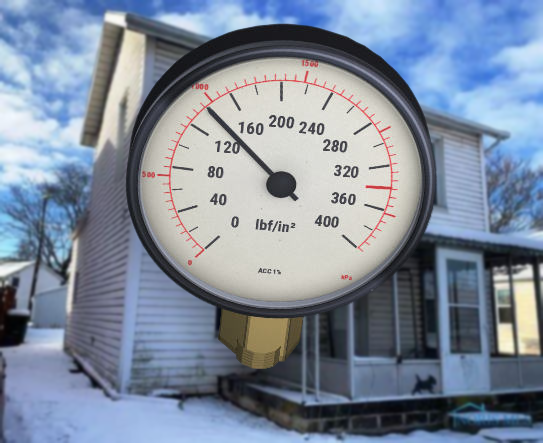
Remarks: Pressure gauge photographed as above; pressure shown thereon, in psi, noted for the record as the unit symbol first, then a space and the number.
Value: psi 140
